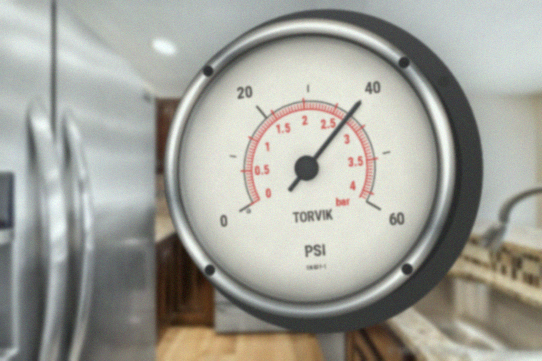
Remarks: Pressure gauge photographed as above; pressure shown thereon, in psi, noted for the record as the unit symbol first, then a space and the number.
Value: psi 40
